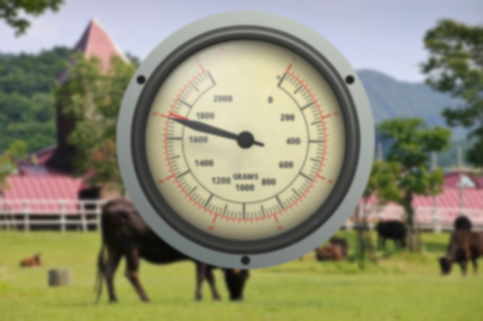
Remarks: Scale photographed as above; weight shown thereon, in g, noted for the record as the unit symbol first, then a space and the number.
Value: g 1700
